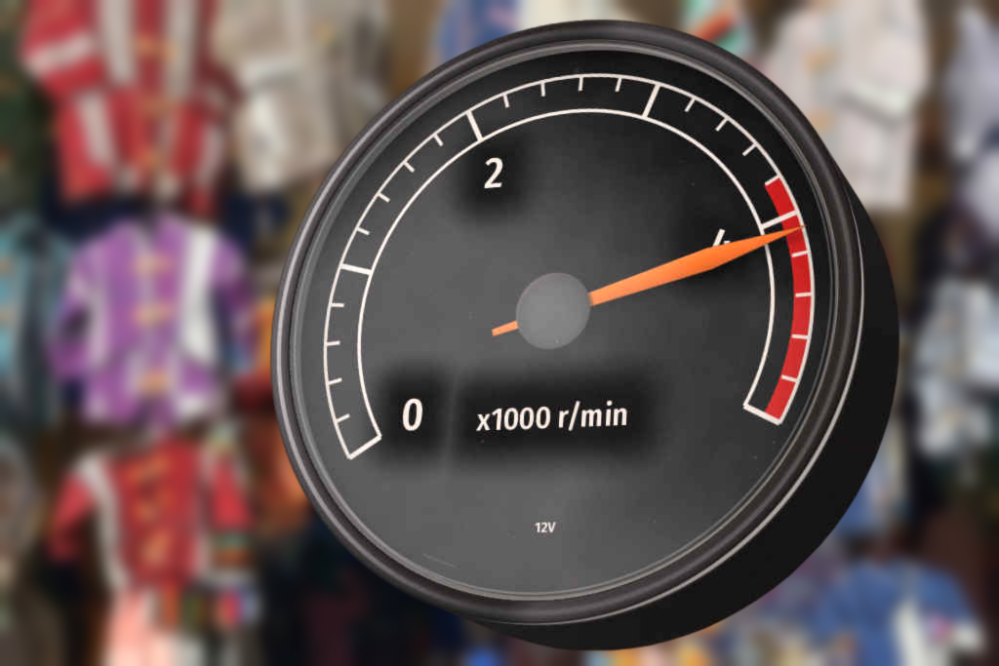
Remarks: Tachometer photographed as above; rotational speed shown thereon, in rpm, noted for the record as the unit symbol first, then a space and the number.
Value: rpm 4100
